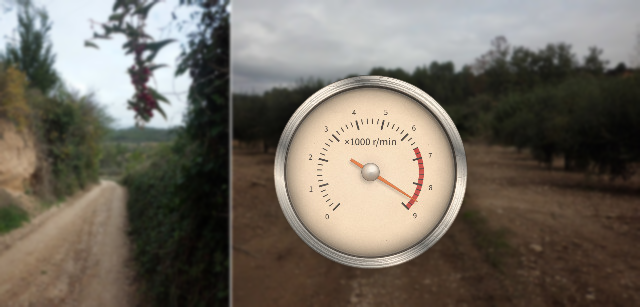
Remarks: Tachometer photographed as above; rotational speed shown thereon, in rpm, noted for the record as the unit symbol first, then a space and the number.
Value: rpm 8600
